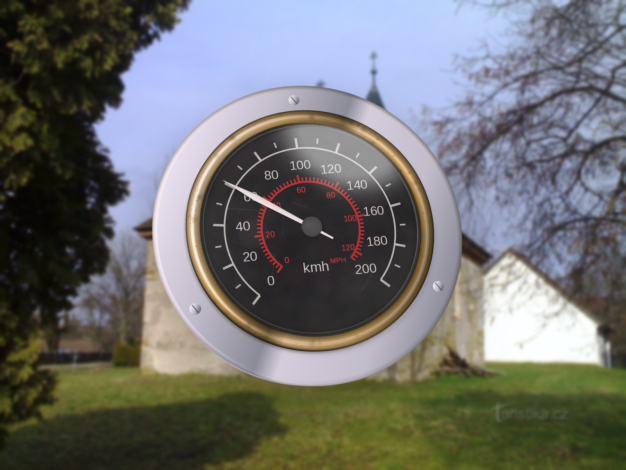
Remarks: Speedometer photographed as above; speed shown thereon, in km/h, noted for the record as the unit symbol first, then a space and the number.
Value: km/h 60
